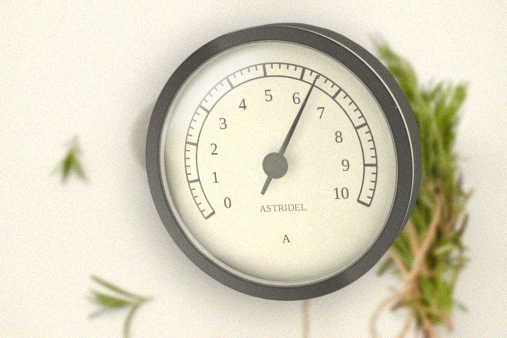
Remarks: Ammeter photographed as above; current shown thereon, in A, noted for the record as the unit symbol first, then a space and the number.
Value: A 6.4
